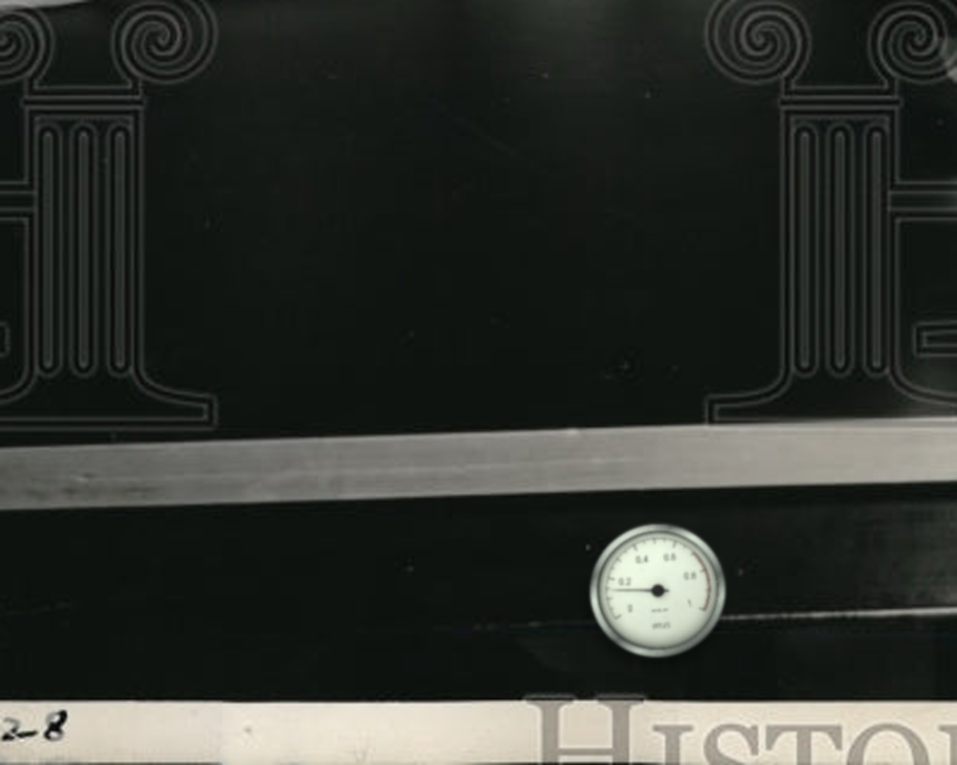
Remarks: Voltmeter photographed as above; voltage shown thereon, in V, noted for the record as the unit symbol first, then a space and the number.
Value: V 0.15
